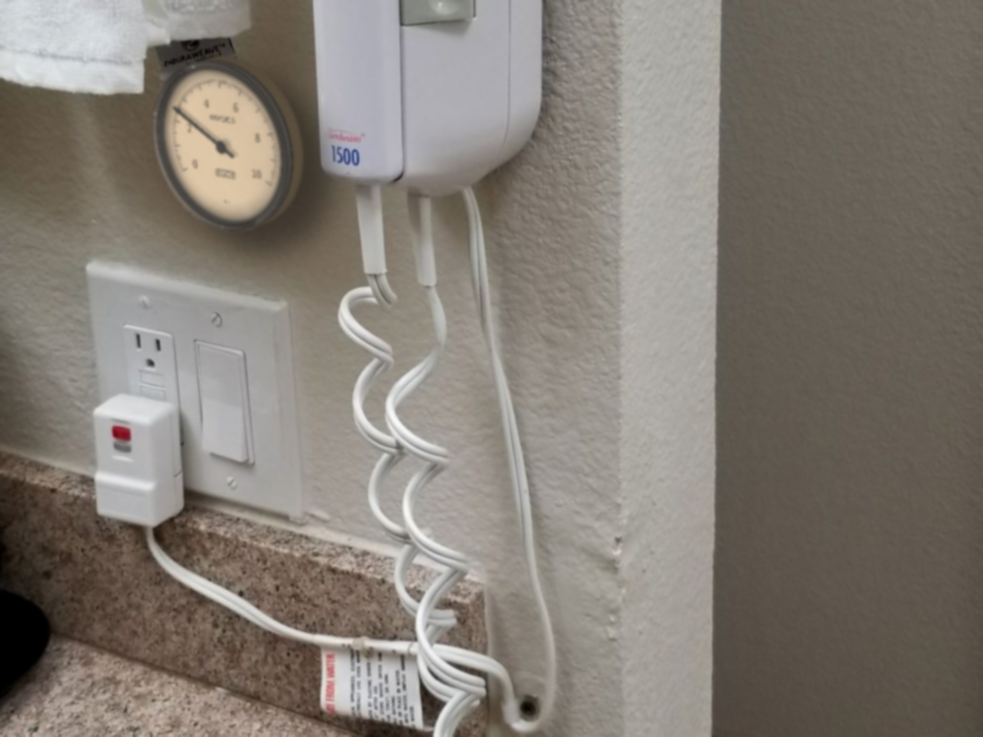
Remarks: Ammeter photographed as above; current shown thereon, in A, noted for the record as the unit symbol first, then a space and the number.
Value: A 2.5
